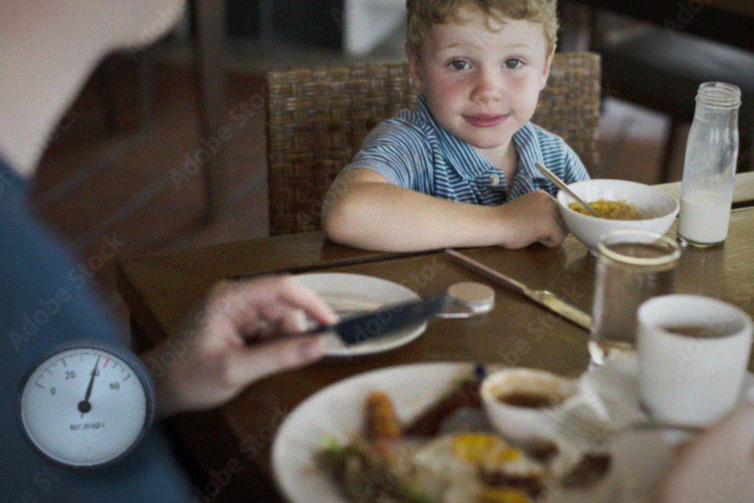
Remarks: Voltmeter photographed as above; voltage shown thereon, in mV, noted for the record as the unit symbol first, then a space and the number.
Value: mV 40
